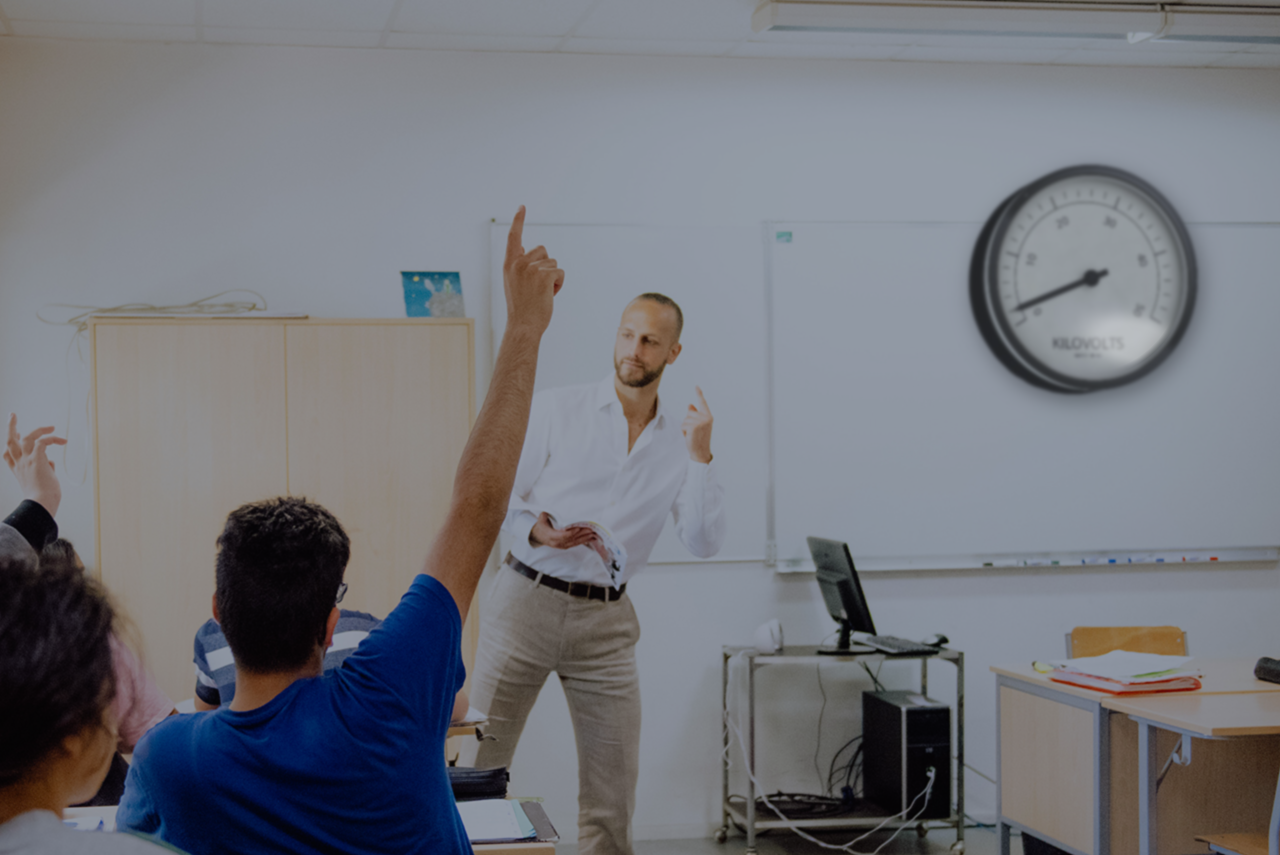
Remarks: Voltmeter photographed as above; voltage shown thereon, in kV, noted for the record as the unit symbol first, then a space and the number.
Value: kV 2
